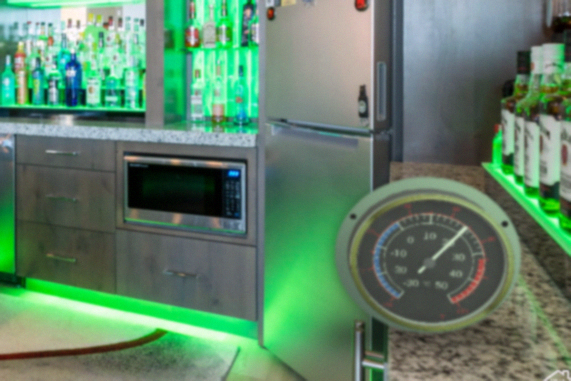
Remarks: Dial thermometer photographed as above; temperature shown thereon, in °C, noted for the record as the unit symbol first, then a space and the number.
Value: °C 20
